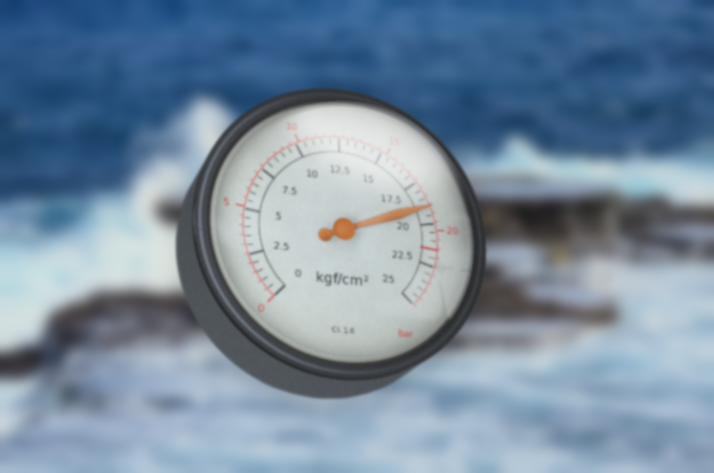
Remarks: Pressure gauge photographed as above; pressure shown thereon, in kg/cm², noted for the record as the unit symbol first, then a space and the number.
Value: kg/cm² 19
